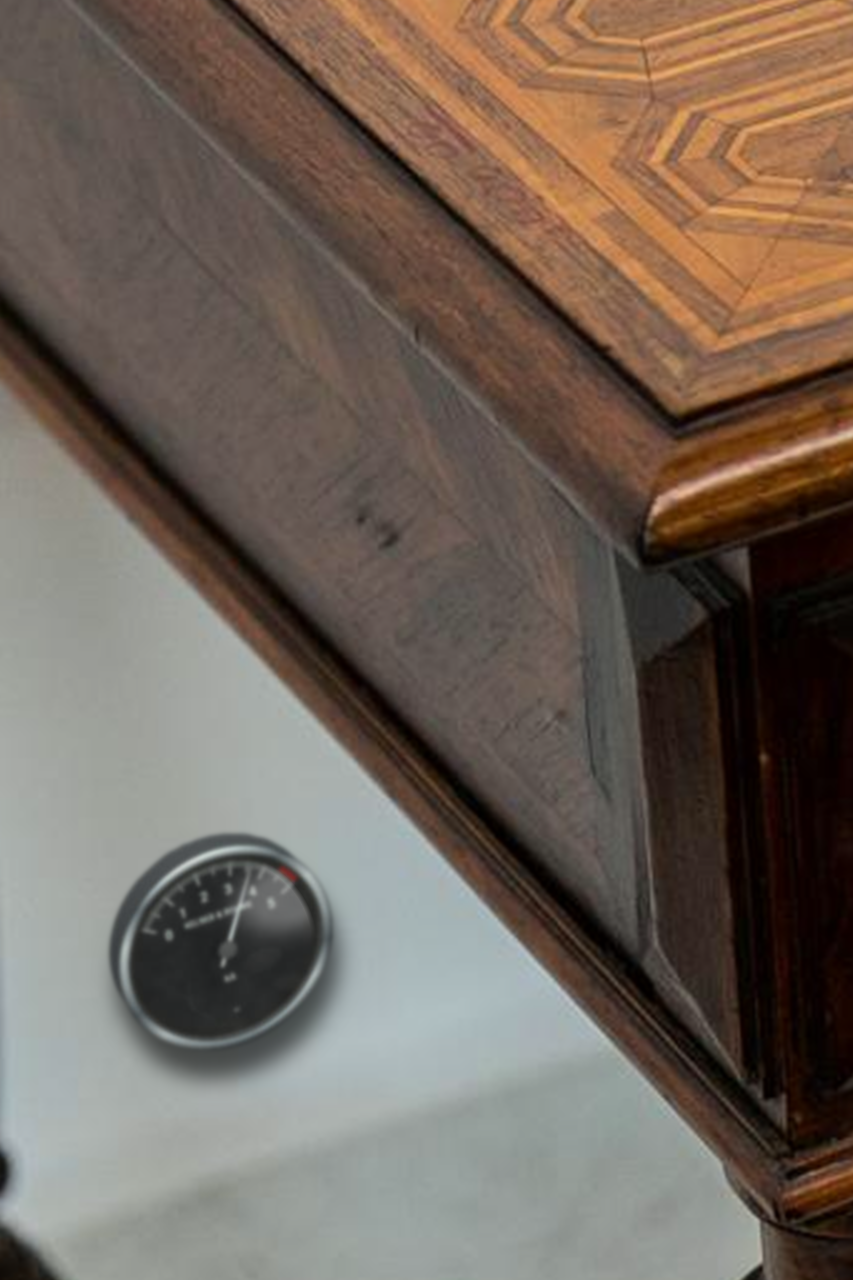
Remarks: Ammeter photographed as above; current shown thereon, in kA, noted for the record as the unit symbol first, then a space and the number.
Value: kA 3.5
